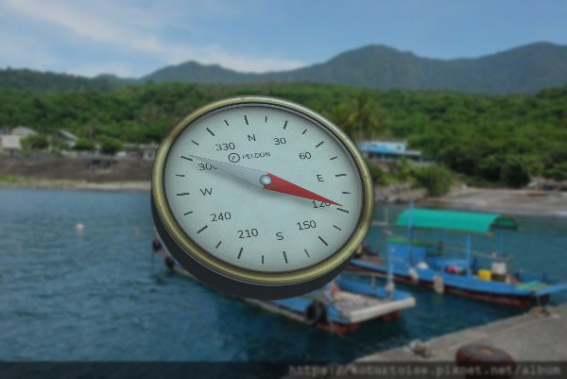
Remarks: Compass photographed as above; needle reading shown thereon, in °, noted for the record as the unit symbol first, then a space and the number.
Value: ° 120
